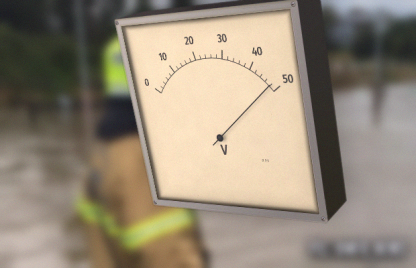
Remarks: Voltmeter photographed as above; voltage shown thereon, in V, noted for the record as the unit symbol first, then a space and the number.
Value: V 48
